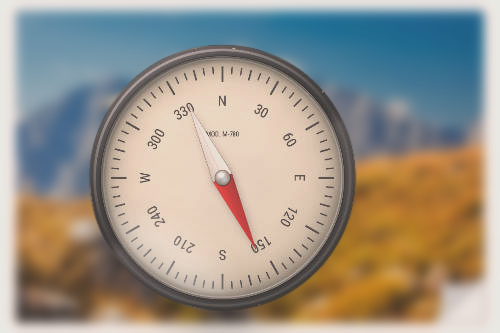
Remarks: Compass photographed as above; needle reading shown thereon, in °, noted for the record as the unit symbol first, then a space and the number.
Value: ° 155
